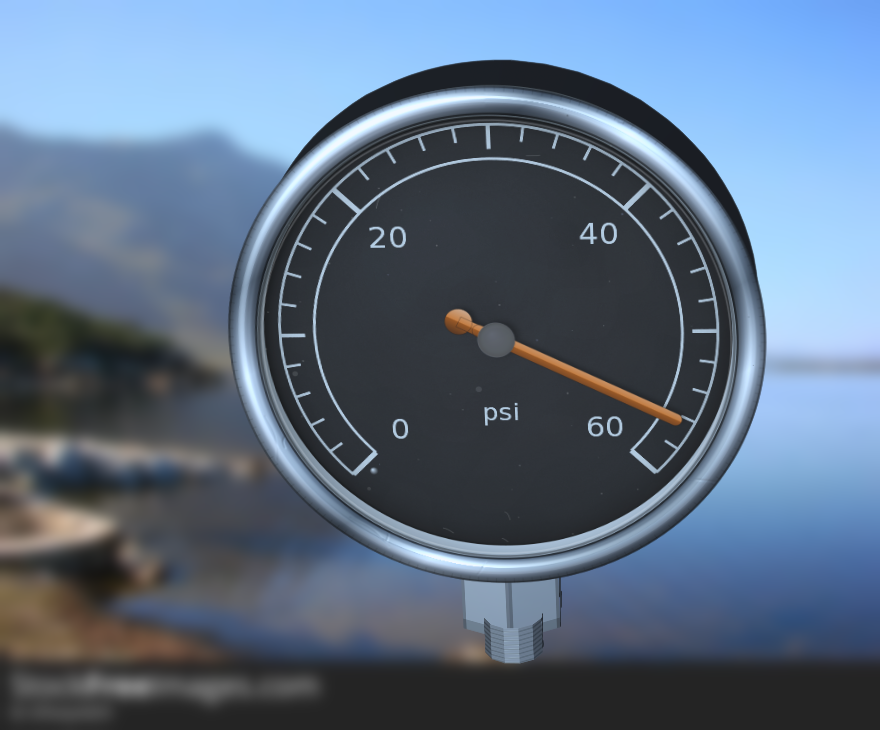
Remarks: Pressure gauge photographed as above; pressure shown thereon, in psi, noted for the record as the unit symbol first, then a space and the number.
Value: psi 56
